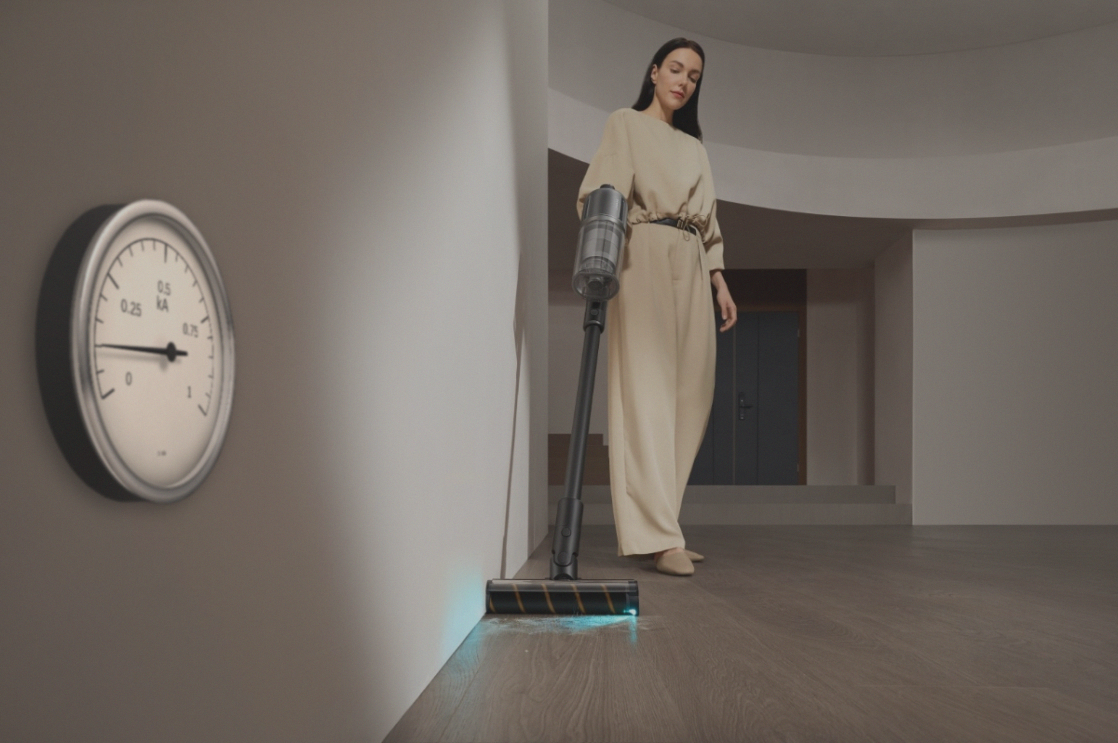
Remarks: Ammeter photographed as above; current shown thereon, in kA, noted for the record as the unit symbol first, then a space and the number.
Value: kA 0.1
